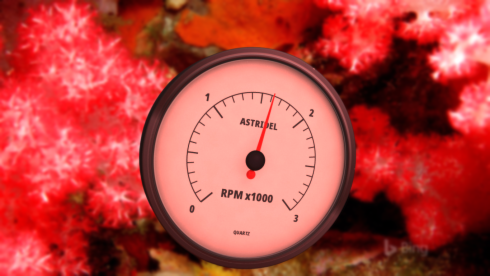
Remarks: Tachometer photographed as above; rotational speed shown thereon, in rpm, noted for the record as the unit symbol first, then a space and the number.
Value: rpm 1600
